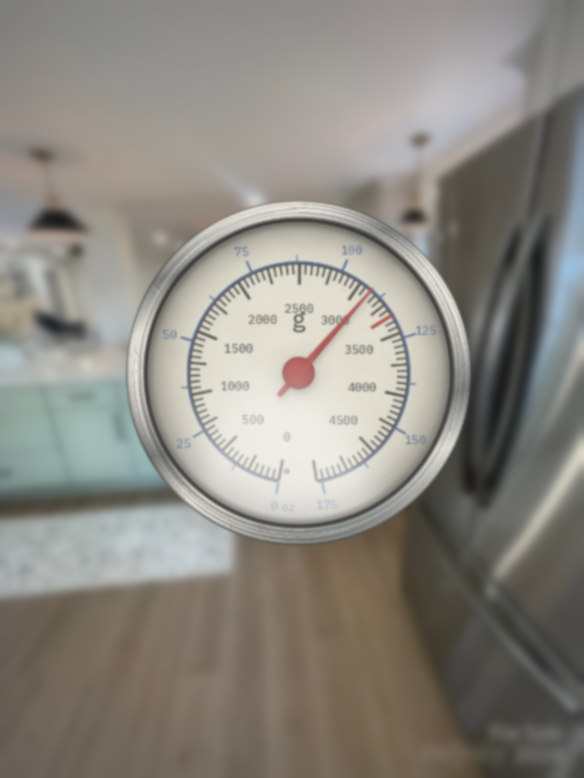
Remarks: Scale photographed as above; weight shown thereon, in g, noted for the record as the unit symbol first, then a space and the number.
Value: g 3100
